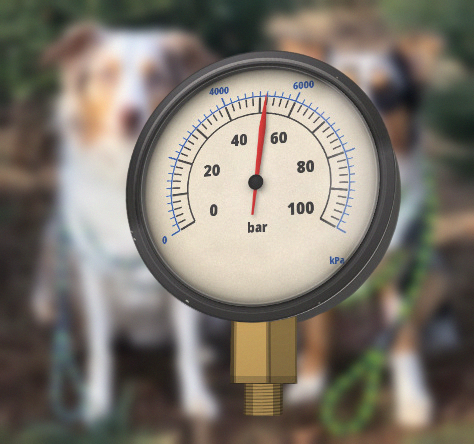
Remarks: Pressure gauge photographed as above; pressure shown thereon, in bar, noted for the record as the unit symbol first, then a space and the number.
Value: bar 52
